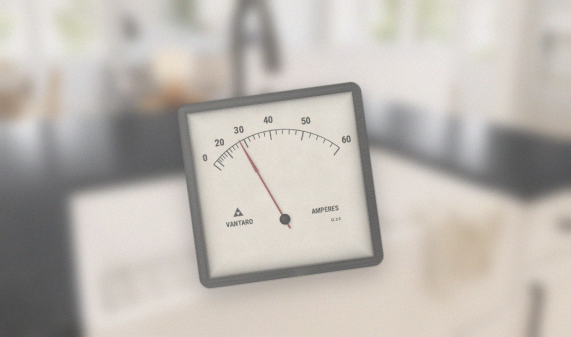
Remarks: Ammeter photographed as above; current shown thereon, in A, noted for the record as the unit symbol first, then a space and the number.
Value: A 28
